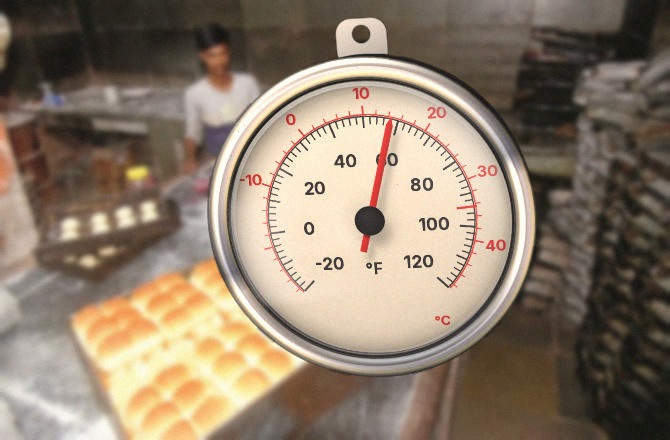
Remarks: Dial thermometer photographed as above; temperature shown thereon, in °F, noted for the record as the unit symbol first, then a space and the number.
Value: °F 58
